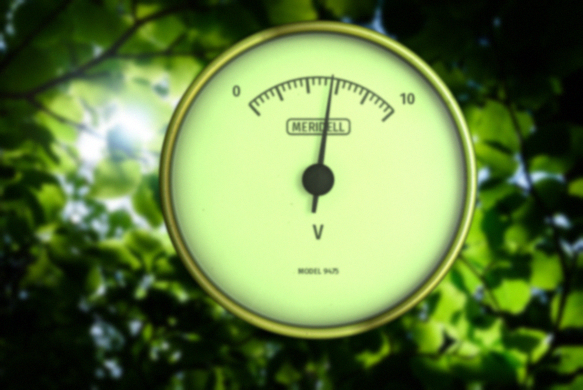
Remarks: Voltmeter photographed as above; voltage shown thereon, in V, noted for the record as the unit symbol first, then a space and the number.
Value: V 5.6
